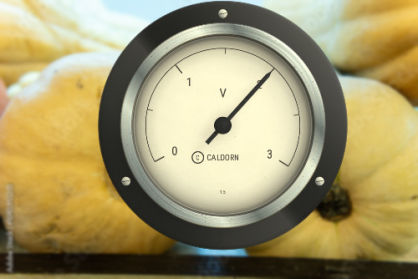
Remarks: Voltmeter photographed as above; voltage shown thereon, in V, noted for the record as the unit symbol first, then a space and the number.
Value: V 2
